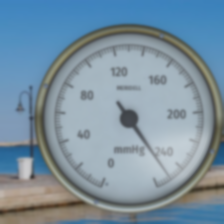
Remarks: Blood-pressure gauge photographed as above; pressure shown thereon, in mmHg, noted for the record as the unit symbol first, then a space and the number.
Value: mmHg 250
